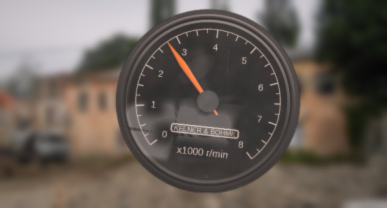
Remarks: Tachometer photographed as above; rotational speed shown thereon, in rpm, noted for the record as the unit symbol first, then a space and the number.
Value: rpm 2750
